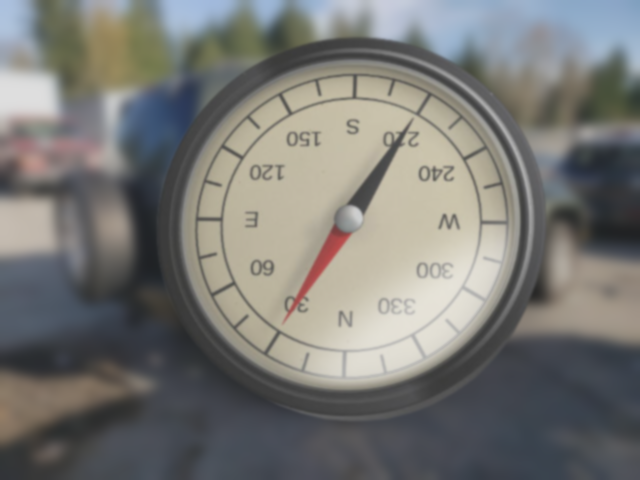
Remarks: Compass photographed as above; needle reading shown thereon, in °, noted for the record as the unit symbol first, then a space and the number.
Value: ° 30
